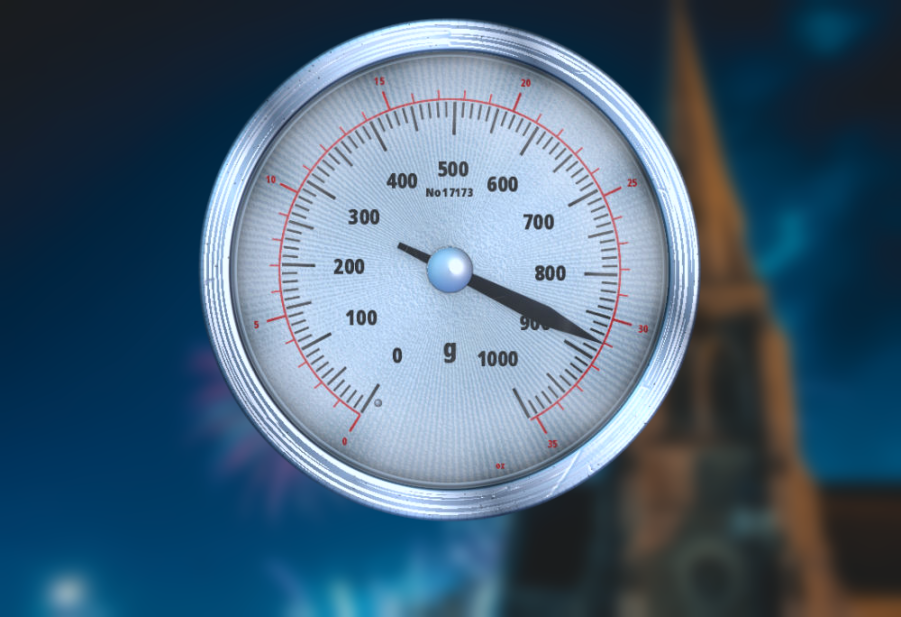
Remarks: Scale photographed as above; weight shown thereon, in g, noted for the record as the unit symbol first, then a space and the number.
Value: g 880
